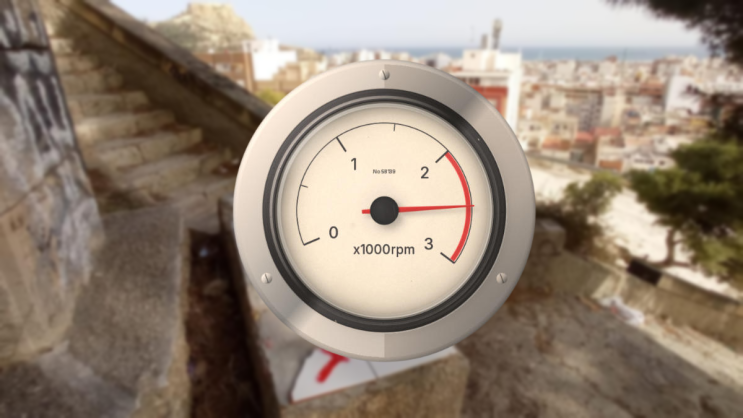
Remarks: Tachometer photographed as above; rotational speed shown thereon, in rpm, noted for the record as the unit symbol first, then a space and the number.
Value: rpm 2500
